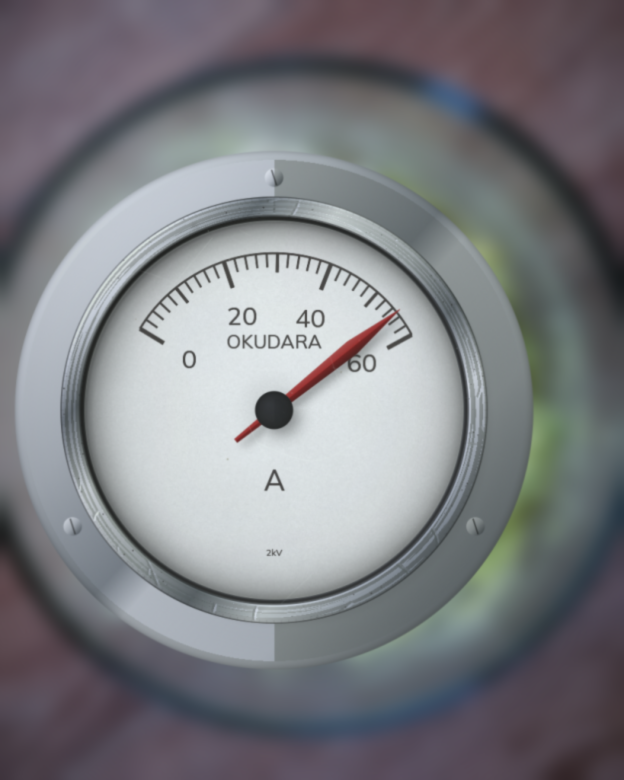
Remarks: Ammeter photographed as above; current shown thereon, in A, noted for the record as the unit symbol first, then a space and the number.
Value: A 55
